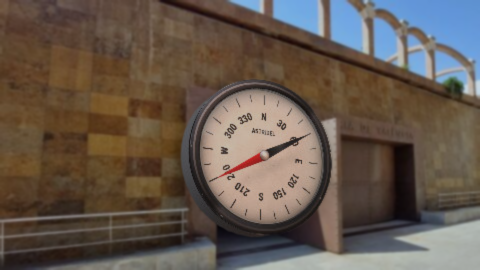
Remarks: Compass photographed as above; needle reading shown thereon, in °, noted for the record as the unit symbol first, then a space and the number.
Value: ° 240
